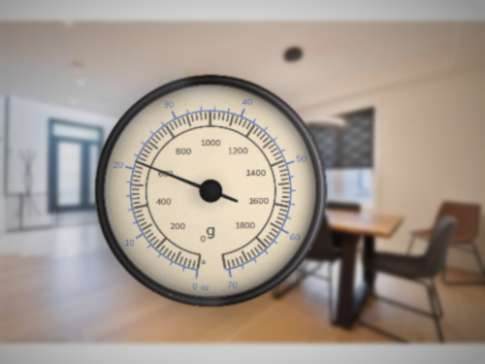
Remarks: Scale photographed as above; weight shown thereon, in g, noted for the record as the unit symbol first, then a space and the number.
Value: g 600
